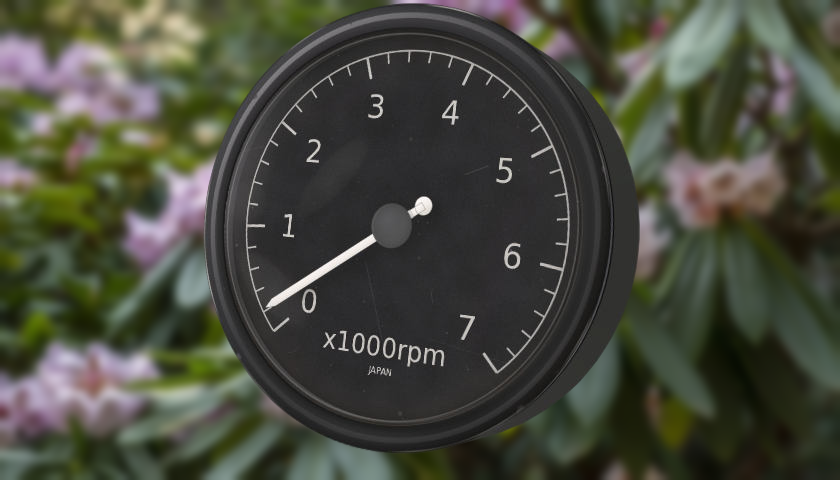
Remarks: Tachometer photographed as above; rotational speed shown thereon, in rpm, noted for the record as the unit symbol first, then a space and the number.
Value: rpm 200
